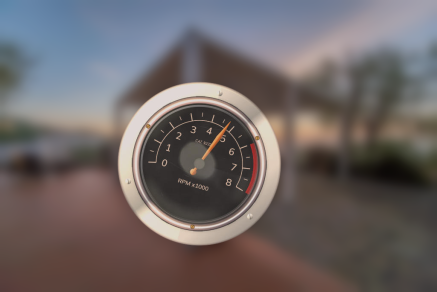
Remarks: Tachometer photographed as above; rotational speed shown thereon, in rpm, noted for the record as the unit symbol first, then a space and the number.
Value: rpm 4750
